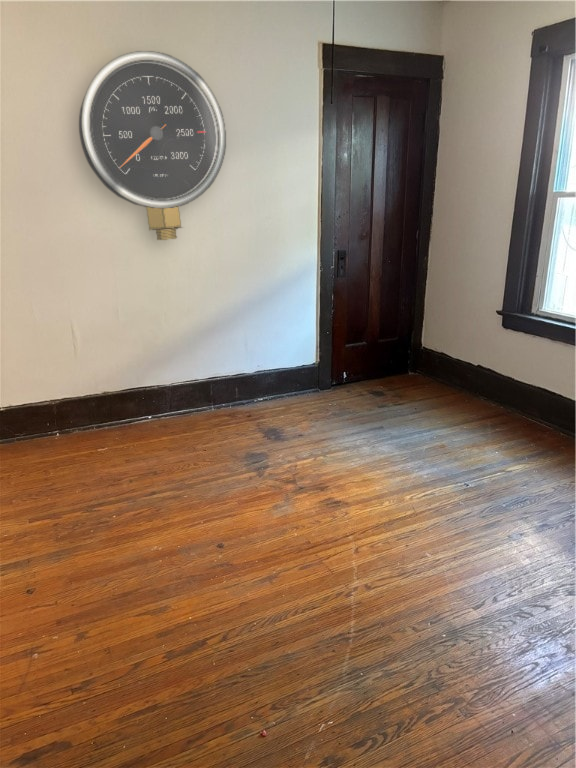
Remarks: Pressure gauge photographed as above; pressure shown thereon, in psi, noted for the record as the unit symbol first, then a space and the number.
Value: psi 100
